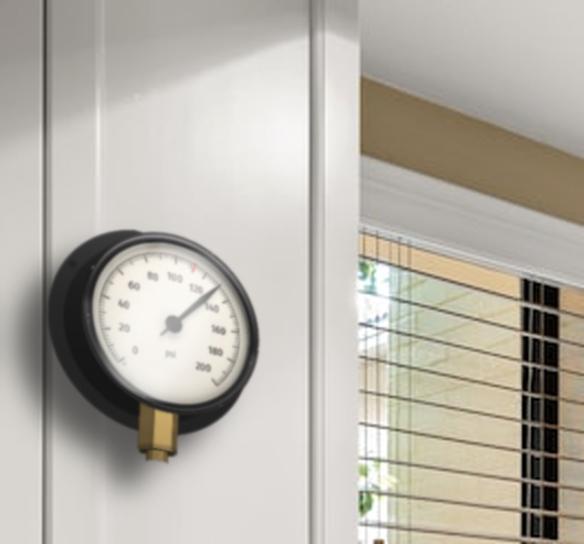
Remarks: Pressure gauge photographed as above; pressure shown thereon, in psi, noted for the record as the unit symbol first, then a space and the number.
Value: psi 130
